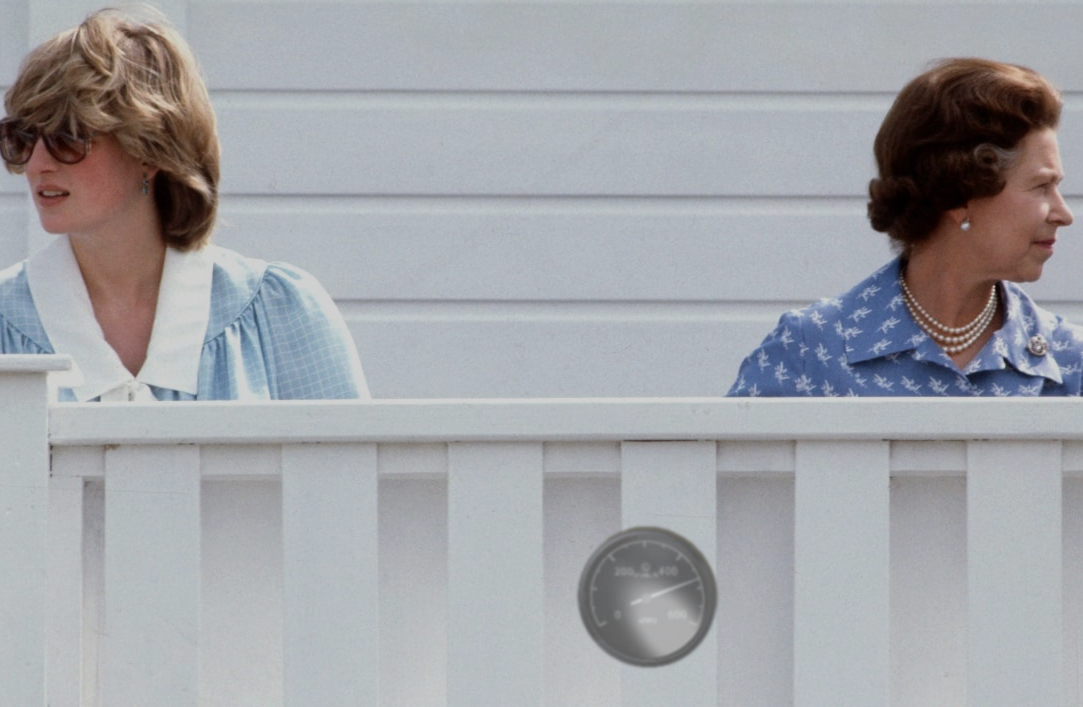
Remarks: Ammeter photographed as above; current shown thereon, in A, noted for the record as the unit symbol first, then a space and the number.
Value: A 475
